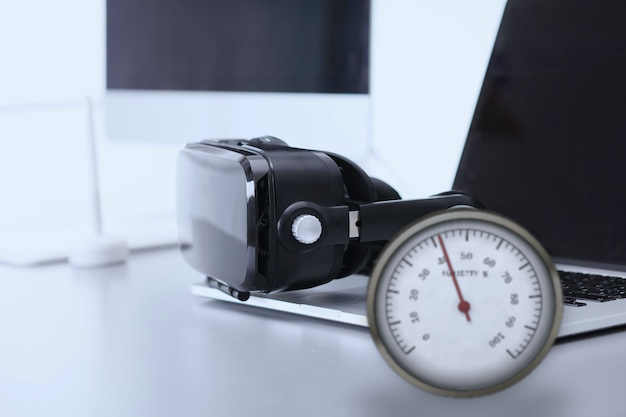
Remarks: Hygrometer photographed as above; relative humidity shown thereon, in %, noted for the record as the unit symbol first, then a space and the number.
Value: % 42
